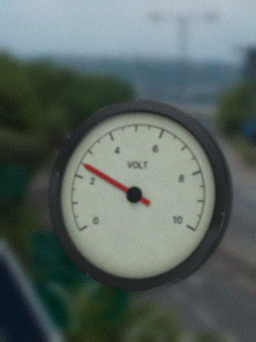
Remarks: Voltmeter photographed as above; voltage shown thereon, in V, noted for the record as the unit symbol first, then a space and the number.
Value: V 2.5
